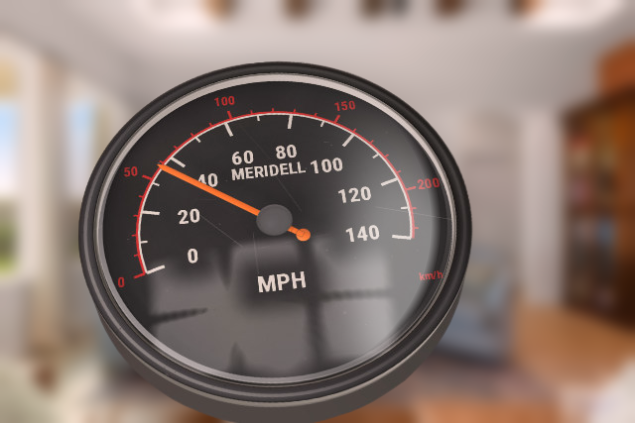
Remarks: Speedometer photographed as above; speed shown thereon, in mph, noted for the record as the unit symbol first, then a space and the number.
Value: mph 35
